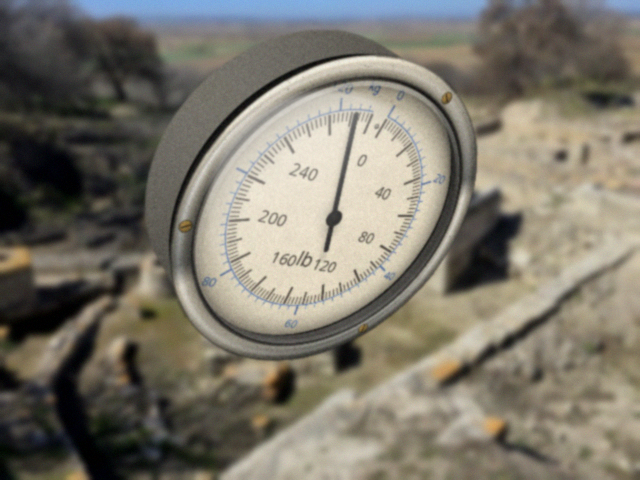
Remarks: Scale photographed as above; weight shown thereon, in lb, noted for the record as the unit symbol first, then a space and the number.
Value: lb 270
